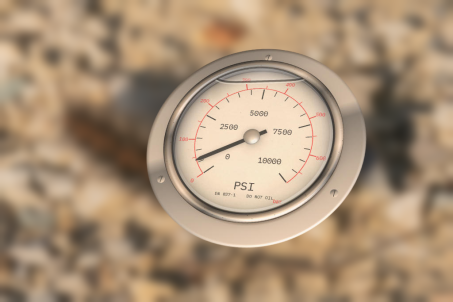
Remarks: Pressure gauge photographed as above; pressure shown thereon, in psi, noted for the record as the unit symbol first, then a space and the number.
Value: psi 500
